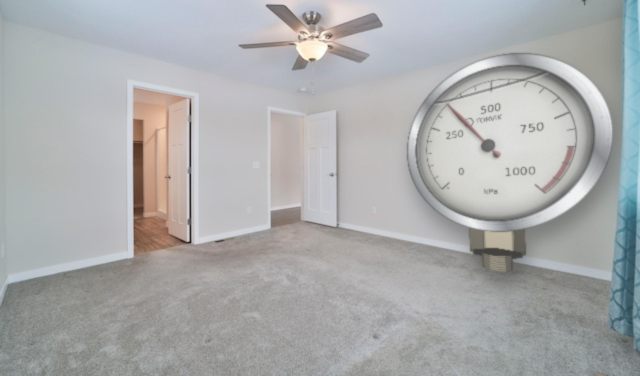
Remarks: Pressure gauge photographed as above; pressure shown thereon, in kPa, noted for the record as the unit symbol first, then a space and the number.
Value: kPa 350
